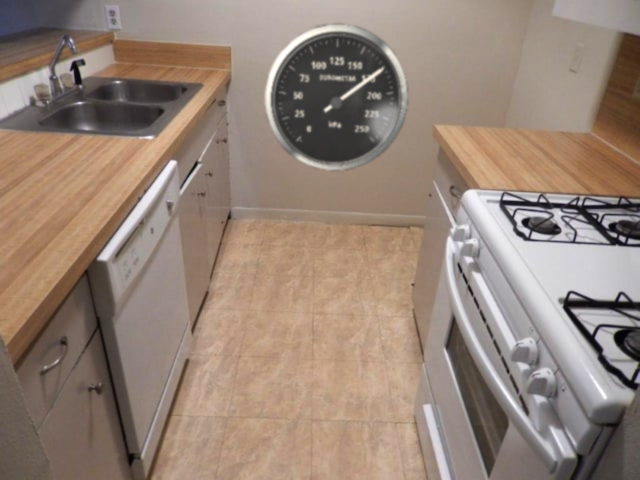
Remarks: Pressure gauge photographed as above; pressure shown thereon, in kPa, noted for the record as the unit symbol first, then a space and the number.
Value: kPa 175
